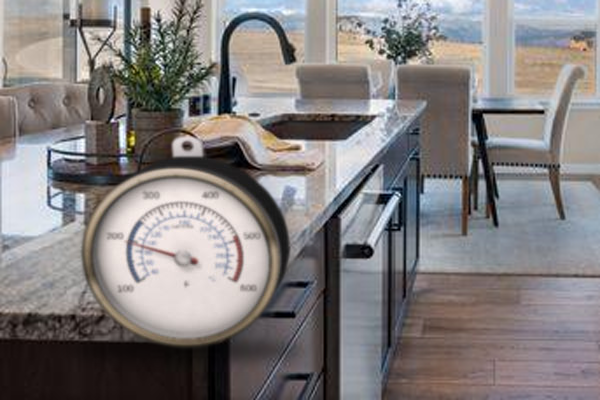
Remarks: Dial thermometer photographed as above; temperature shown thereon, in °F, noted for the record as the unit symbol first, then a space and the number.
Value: °F 200
